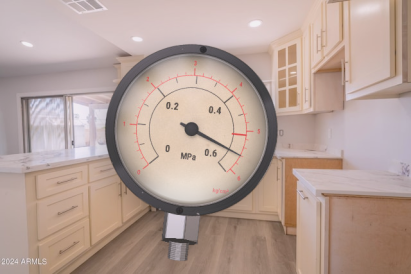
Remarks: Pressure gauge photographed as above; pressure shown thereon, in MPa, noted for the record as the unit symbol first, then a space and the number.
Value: MPa 0.55
